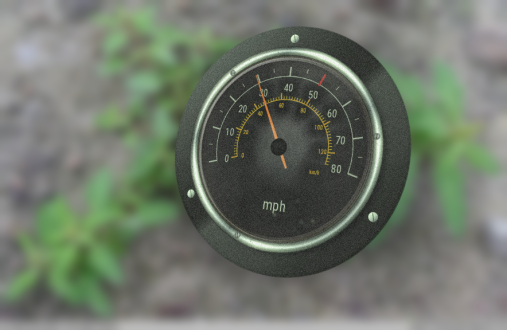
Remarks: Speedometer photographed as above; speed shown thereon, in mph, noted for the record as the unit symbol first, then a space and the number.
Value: mph 30
